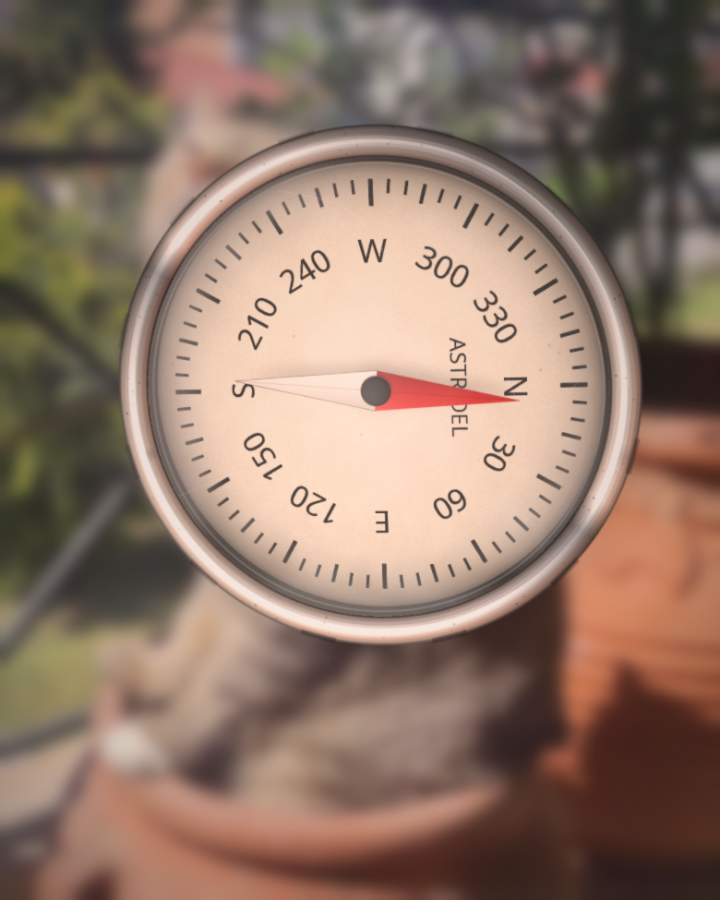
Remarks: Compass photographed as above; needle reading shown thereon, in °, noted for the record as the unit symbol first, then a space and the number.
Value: ° 5
